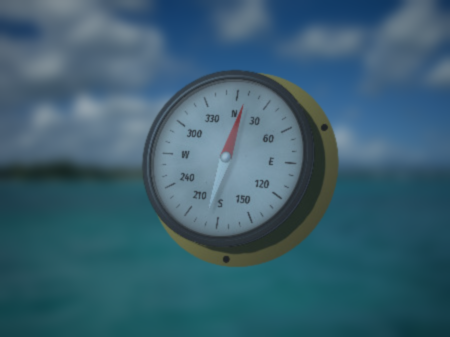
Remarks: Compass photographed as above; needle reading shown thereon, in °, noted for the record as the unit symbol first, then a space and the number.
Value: ° 10
